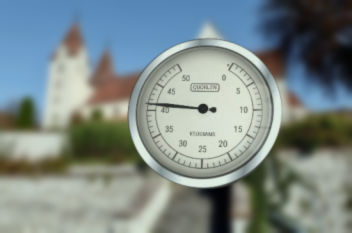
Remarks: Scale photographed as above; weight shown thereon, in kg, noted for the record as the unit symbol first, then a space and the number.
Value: kg 41
